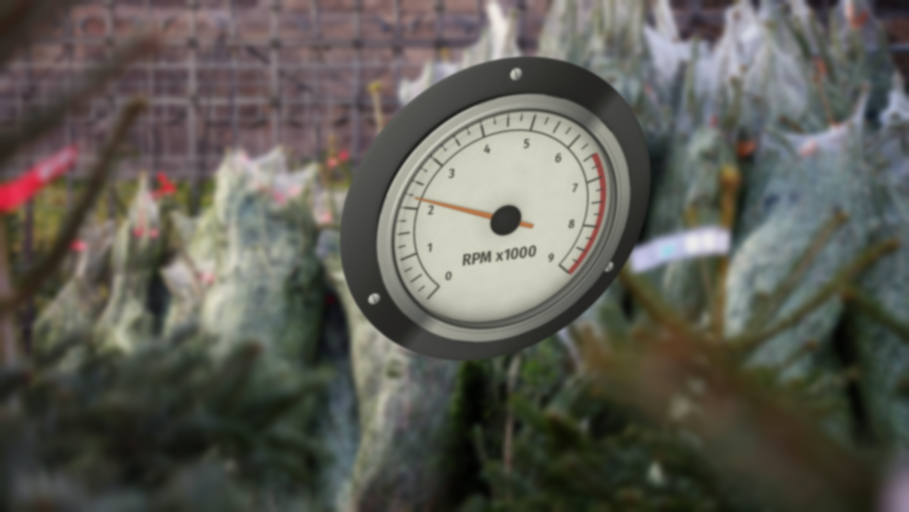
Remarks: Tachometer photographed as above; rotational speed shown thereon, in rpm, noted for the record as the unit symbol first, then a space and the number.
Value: rpm 2250
